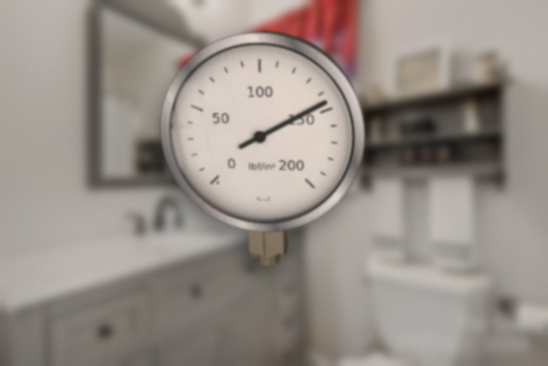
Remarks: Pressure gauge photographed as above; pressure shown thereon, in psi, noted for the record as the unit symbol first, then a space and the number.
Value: psi 145
